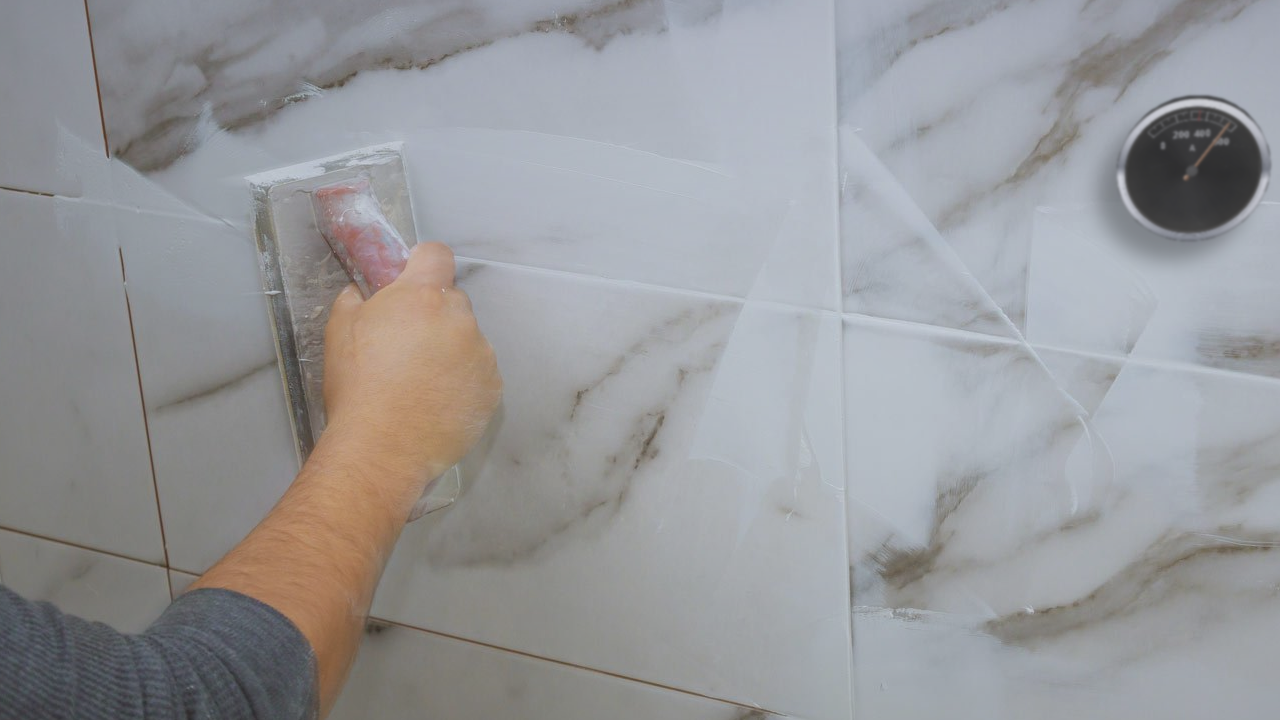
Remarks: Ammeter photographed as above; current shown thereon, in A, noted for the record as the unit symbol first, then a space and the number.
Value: A 550
